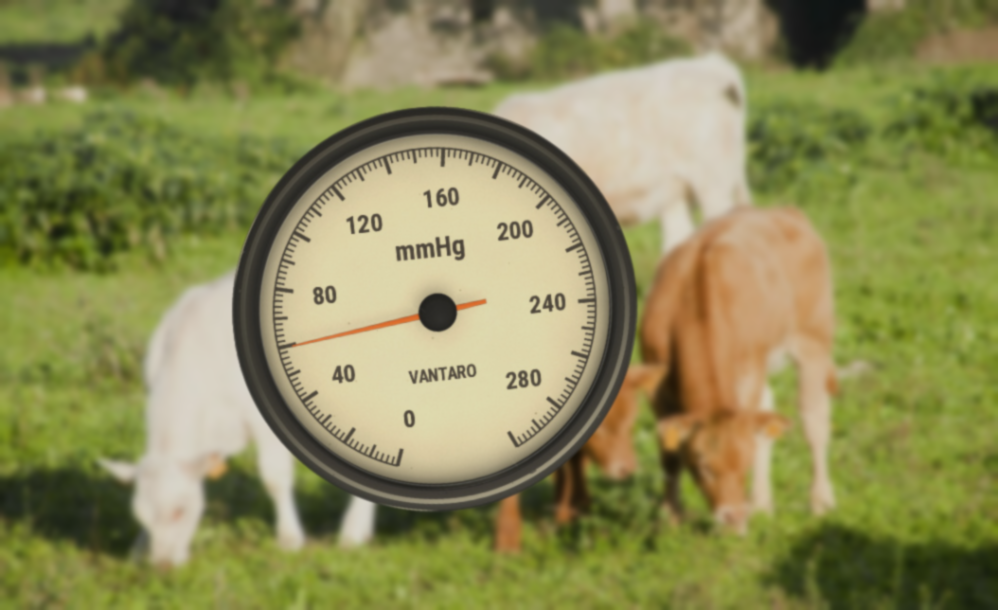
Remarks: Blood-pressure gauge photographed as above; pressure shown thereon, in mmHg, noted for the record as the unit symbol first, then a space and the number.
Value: mmHg 60
